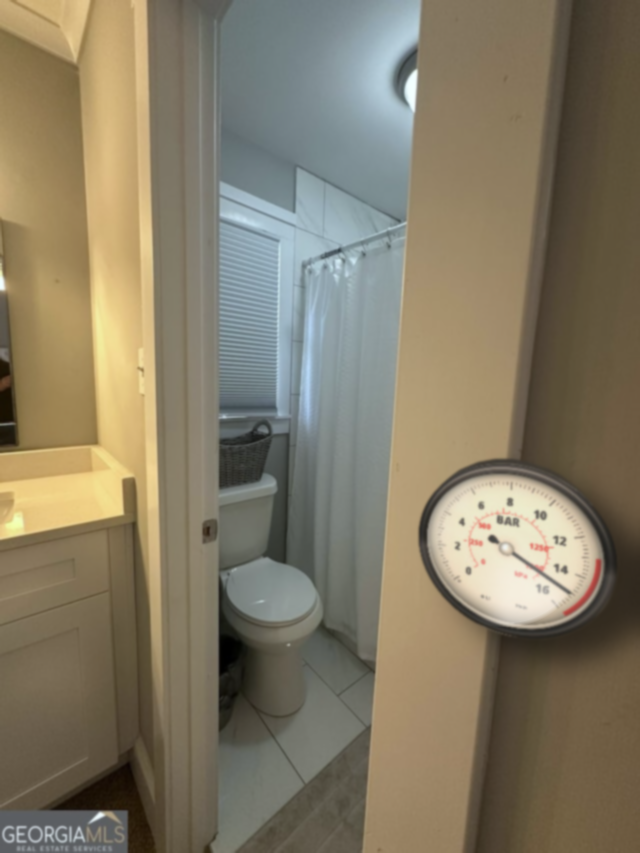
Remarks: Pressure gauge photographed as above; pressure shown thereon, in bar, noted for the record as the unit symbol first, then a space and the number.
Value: bar 15
